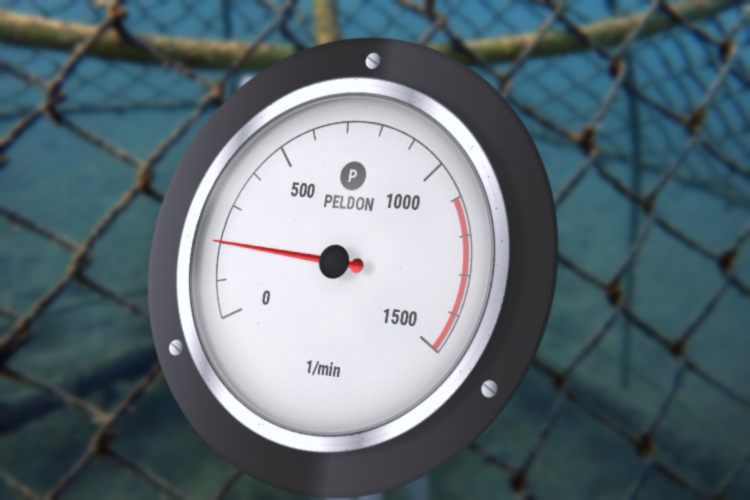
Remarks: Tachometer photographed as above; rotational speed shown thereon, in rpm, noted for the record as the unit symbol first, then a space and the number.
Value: rpm 200
